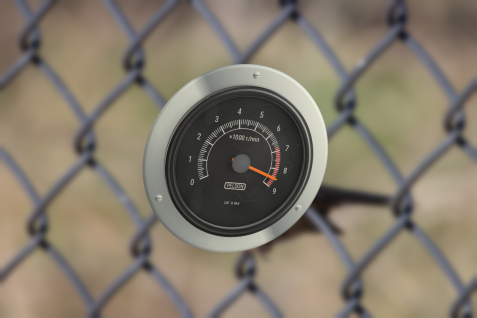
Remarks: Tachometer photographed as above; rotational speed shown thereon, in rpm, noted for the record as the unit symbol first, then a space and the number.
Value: rpm 8500
